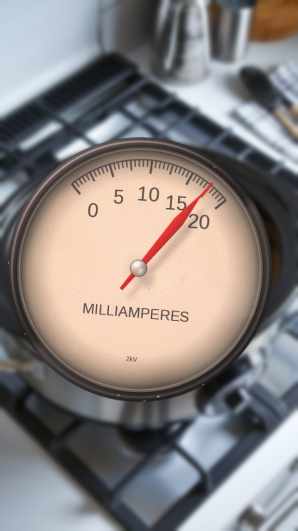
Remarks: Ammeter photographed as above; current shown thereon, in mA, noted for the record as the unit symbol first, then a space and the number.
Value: mA 17.5
